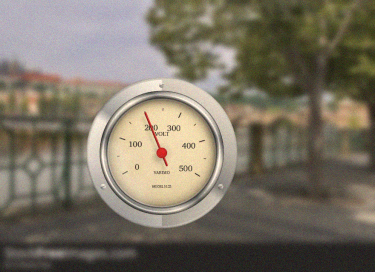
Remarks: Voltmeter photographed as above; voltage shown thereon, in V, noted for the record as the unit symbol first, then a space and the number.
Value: V 200
